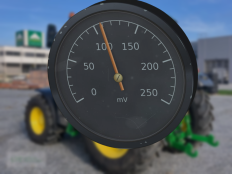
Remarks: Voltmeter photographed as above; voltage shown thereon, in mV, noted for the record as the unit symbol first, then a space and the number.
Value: mV 110
